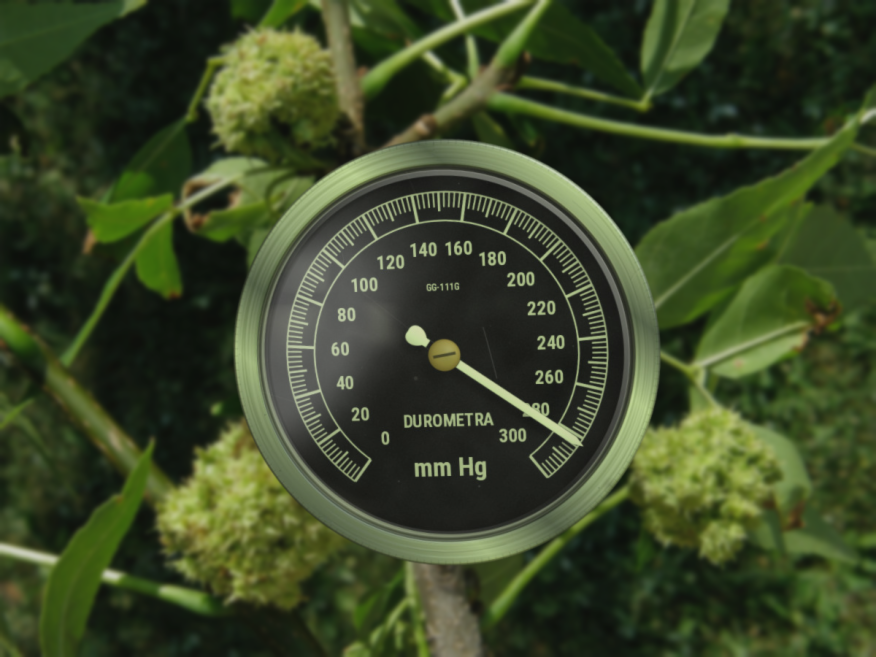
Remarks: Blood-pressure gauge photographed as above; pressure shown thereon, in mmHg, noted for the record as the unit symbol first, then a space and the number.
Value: mmHg 282
